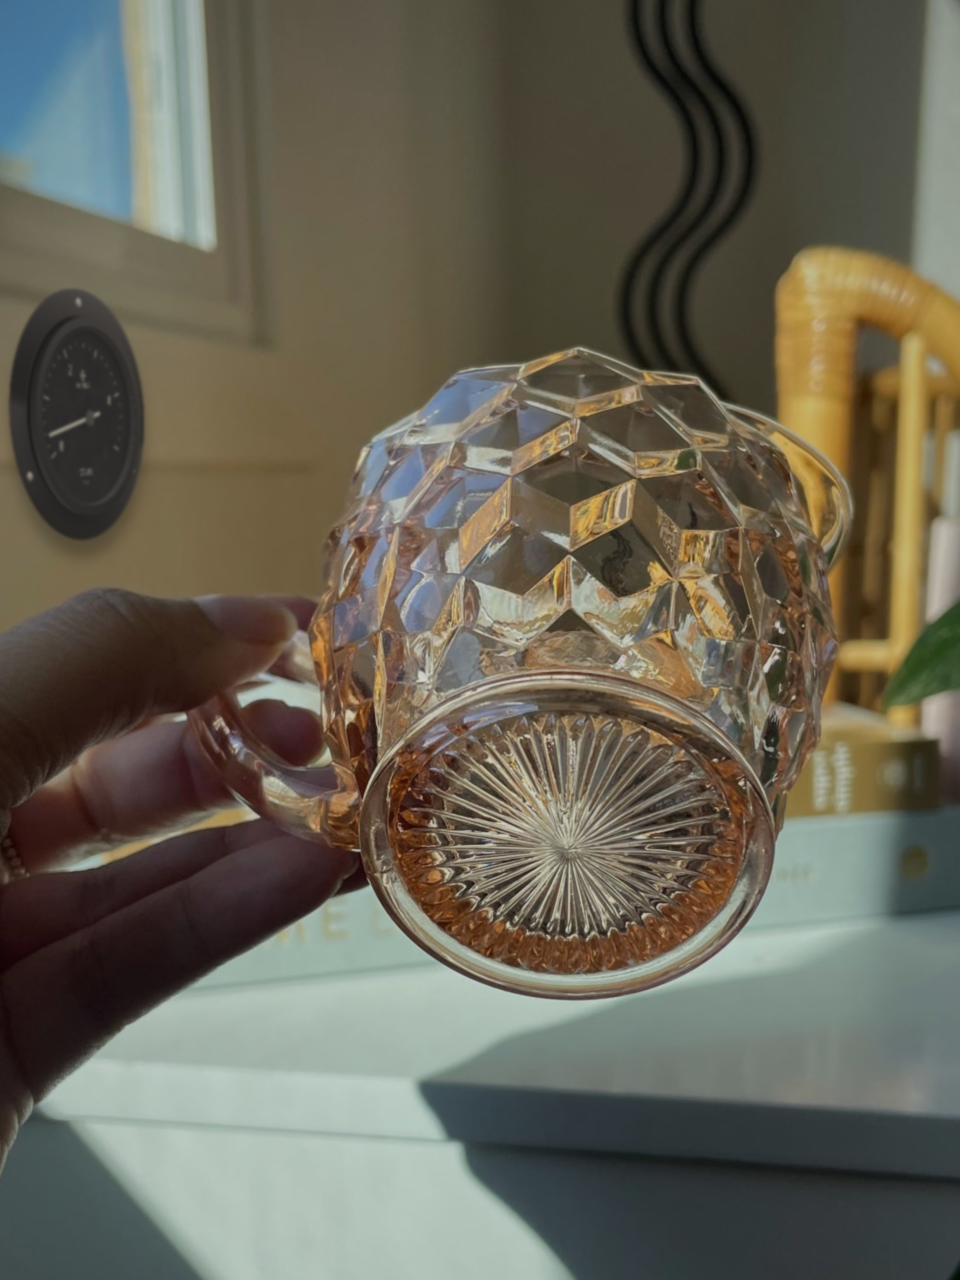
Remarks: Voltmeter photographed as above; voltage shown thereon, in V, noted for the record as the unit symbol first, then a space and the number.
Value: V 0.4
